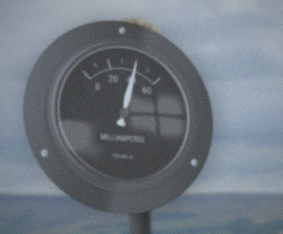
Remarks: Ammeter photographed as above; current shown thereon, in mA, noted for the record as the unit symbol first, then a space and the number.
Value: mA 40
